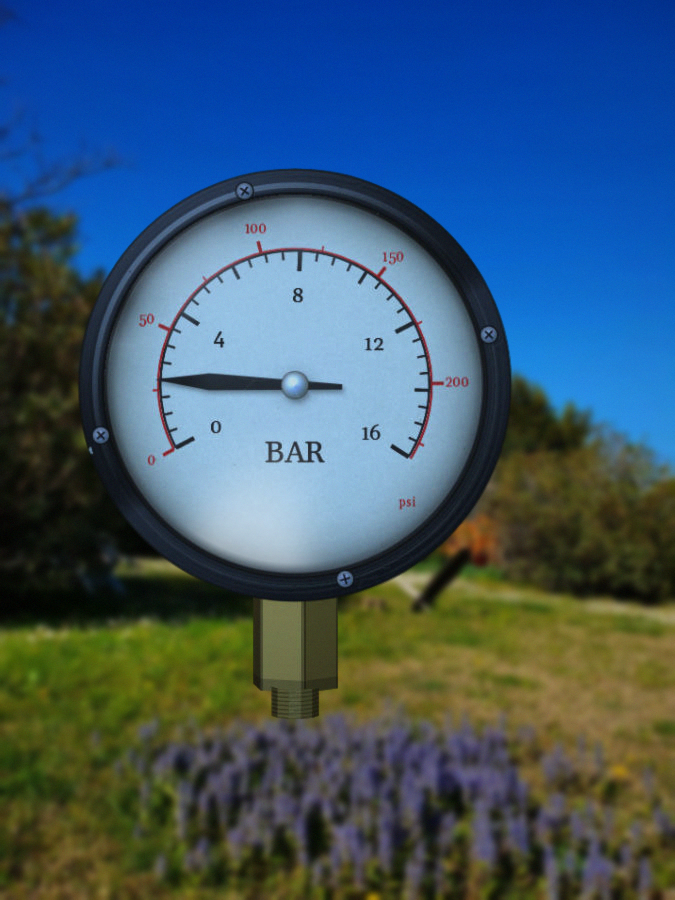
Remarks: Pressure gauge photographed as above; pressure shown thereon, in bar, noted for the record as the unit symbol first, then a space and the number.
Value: bar 2
